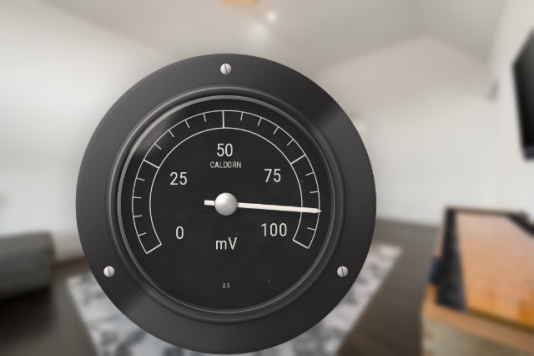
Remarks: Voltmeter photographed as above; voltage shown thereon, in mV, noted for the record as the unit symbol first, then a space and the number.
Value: mV 90
